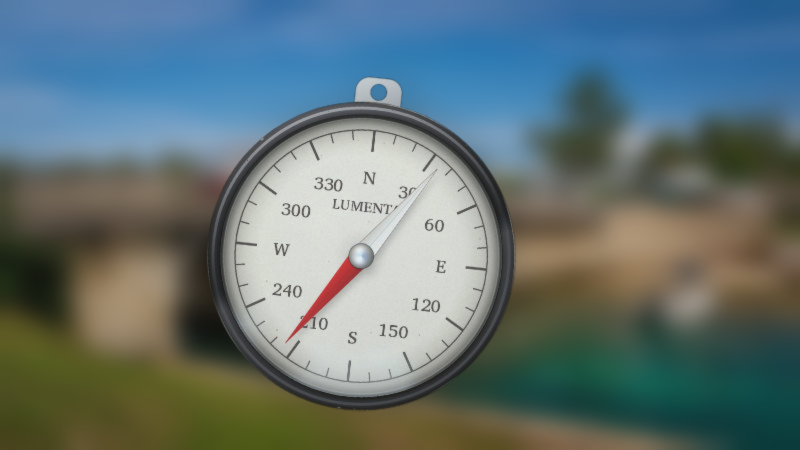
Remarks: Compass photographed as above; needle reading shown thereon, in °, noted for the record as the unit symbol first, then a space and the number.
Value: ° 215
